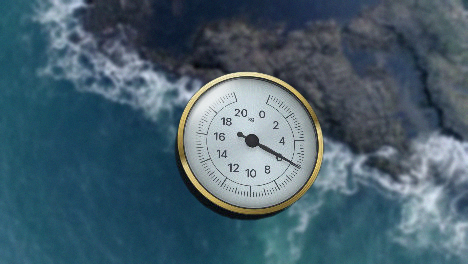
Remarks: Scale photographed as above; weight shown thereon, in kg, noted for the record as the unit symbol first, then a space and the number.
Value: kg 6
